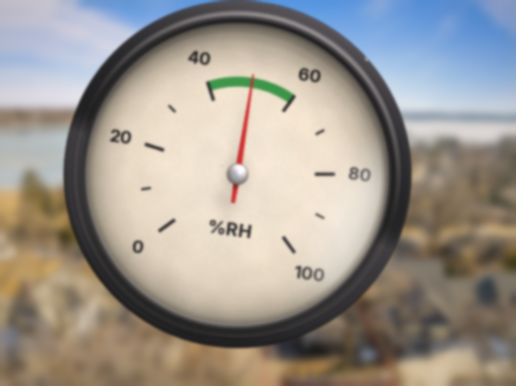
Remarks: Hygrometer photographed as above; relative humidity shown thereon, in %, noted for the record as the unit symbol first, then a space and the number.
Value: % 50
